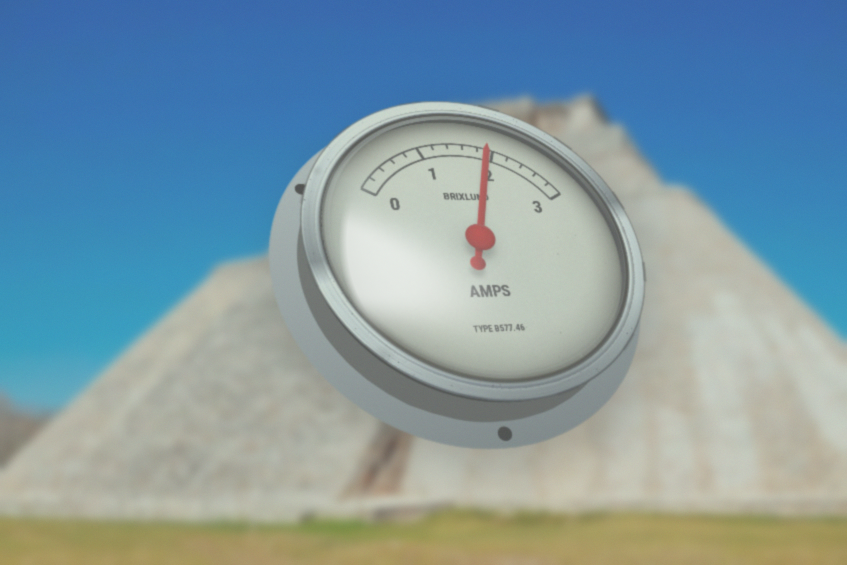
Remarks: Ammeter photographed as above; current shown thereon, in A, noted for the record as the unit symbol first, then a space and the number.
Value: A 1.9
